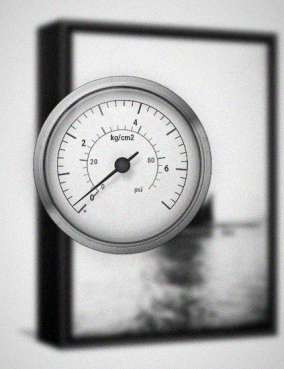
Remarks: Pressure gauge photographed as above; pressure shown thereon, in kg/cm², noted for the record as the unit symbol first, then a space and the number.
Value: kg/cm² 0.2
